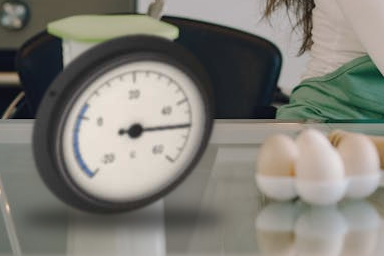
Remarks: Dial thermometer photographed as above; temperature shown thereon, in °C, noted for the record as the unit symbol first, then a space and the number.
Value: °C 48
